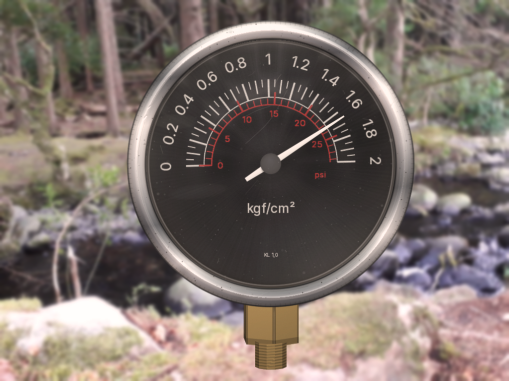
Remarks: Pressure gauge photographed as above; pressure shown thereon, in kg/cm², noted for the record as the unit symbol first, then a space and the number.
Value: kg/cm² 1.65
